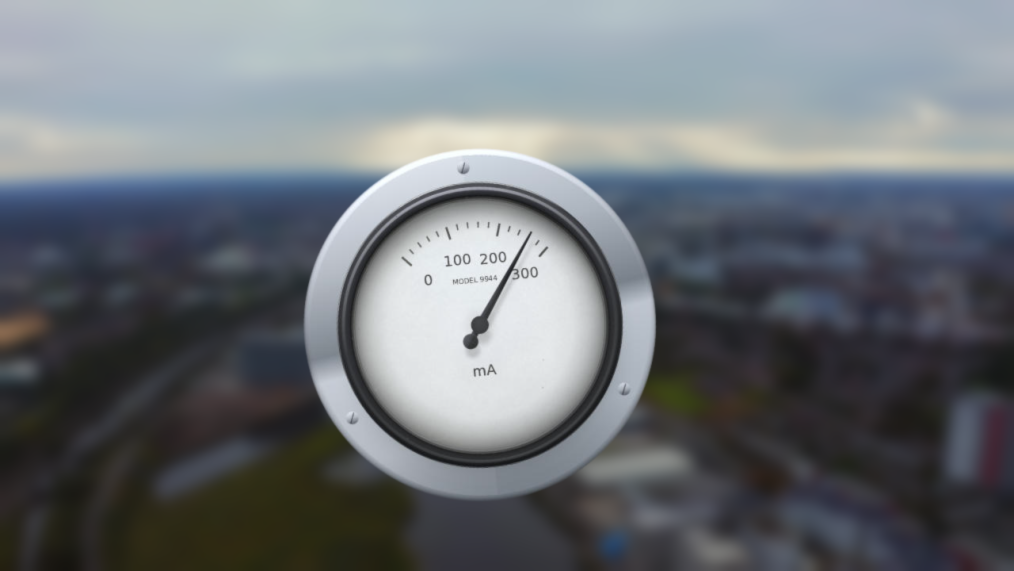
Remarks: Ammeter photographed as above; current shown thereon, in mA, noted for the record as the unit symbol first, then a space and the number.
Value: mA 260
